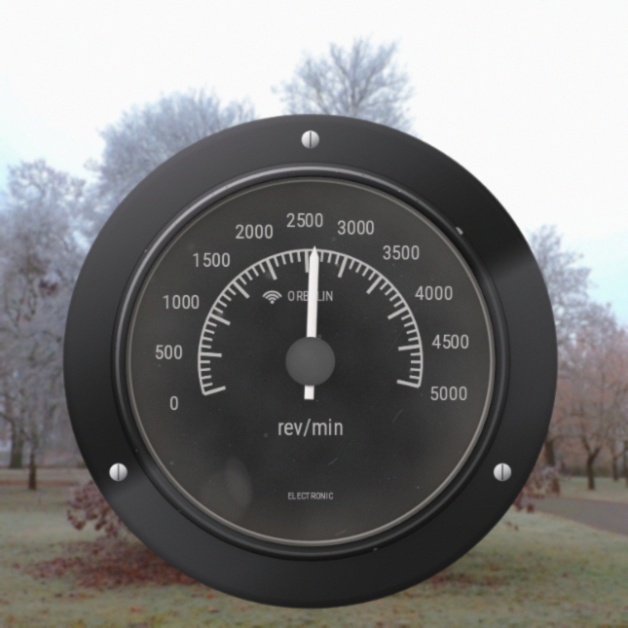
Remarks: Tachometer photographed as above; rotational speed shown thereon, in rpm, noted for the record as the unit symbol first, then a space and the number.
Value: rpm 2600
